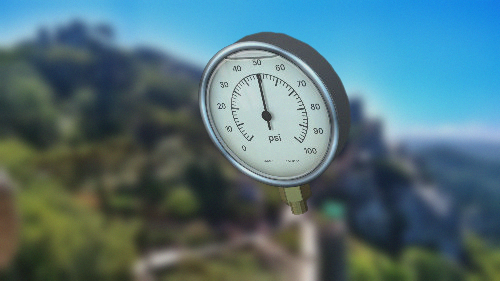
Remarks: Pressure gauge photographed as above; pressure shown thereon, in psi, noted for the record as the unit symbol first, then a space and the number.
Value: psi 50
